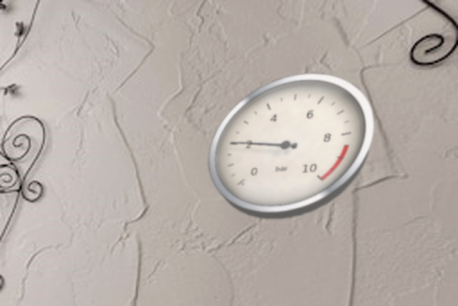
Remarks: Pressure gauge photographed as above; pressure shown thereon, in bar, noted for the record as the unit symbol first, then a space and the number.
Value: bar 2
